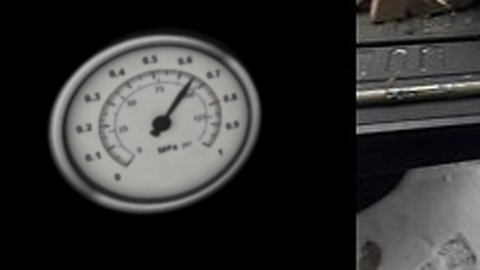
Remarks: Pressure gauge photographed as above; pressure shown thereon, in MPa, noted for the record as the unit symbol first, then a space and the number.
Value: MPa 0.65
